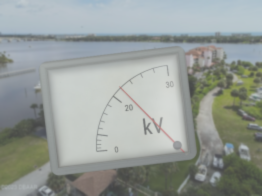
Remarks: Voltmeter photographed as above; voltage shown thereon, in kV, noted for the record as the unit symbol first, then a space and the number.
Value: kV 22
